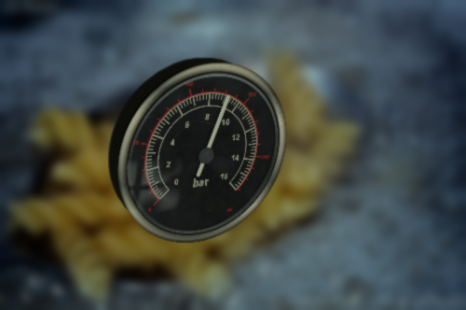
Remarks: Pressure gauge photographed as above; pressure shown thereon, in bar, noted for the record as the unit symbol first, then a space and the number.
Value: bar 9
